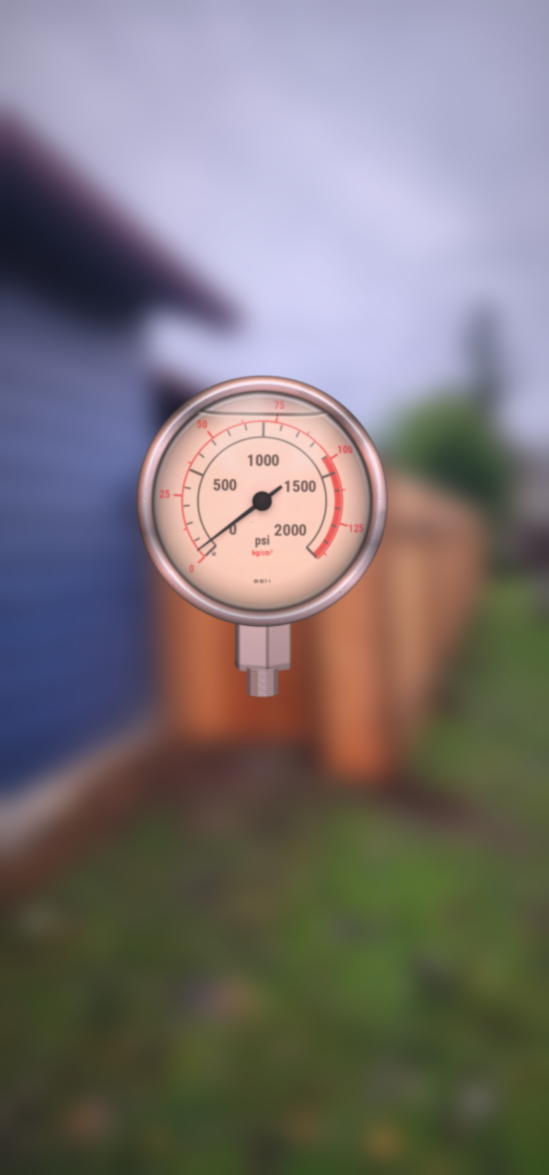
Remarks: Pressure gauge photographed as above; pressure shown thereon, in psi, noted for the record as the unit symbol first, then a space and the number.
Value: psi 50
